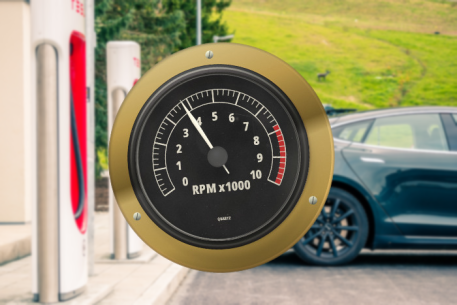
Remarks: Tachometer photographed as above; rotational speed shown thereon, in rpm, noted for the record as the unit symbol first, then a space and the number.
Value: rpm 3800
